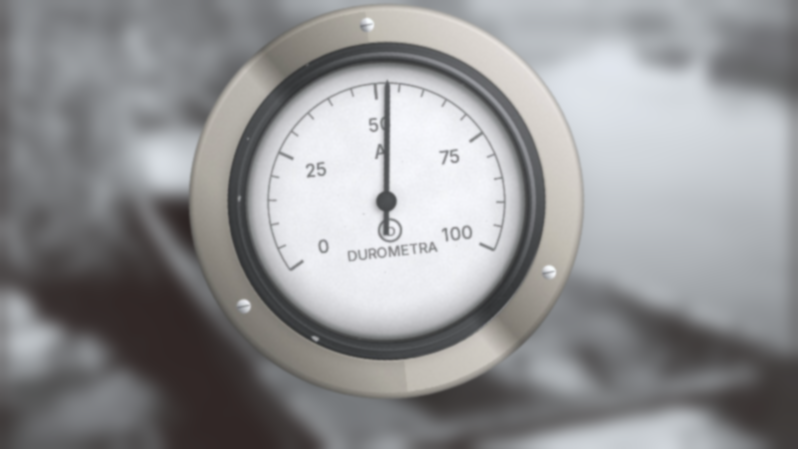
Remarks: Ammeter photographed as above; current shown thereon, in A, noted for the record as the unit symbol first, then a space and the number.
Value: A 52.5
